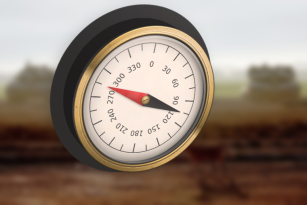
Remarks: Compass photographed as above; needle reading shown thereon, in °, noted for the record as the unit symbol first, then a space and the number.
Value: ° 285
